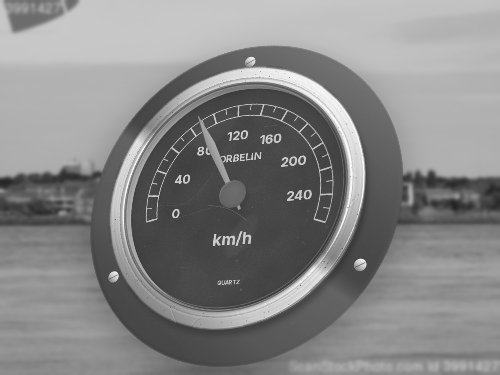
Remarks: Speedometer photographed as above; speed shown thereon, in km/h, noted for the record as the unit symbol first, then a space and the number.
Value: km/h 90
